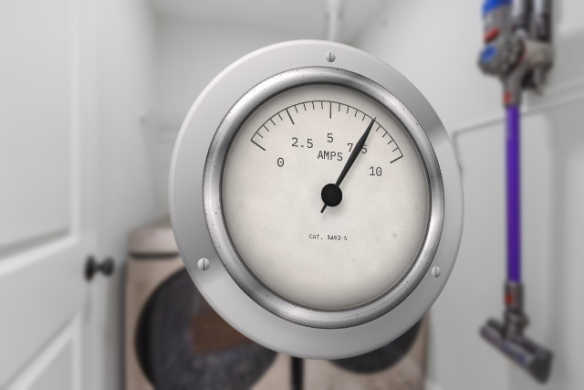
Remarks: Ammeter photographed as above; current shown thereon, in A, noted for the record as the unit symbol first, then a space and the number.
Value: A 7.5
